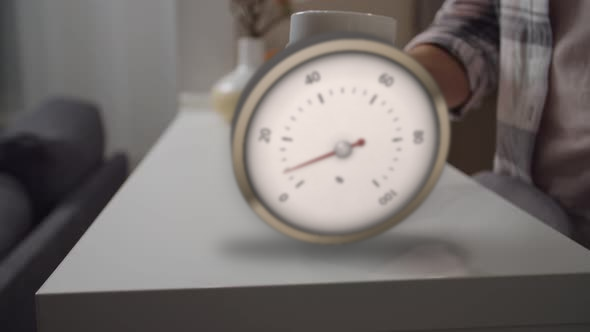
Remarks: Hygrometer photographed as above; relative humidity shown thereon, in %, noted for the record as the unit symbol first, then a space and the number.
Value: % 8
